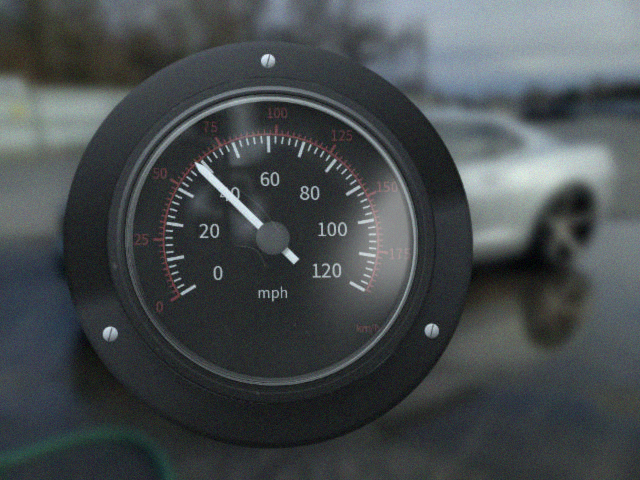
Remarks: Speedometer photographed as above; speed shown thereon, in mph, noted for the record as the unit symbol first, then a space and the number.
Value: mph 38
